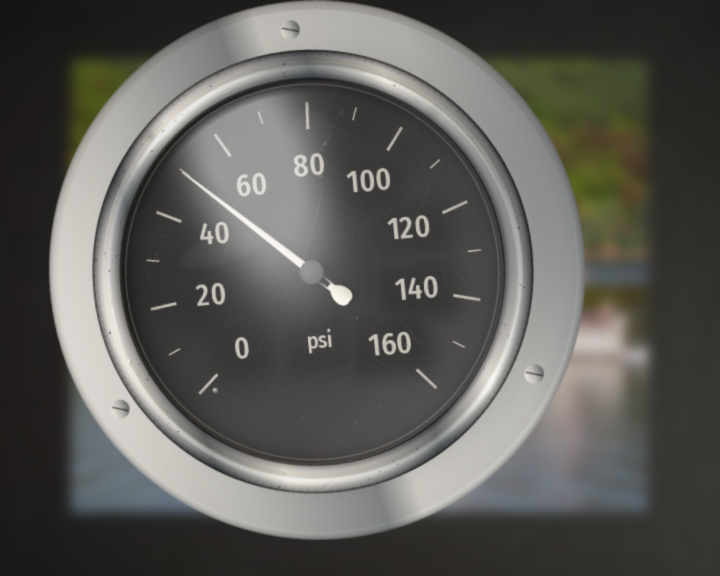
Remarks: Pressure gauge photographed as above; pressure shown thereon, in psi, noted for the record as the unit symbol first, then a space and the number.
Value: psi 50
